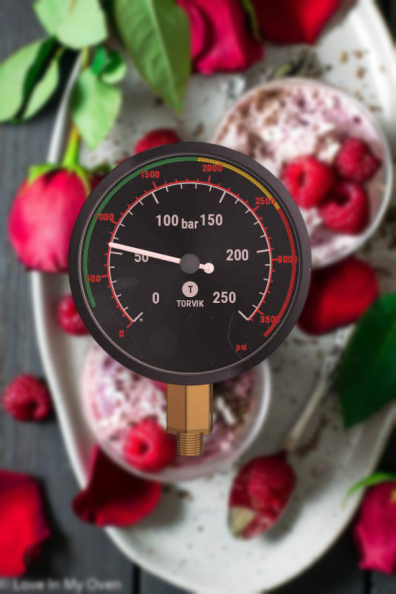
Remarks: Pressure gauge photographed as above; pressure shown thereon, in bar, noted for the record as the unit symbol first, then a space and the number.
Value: bar 55
